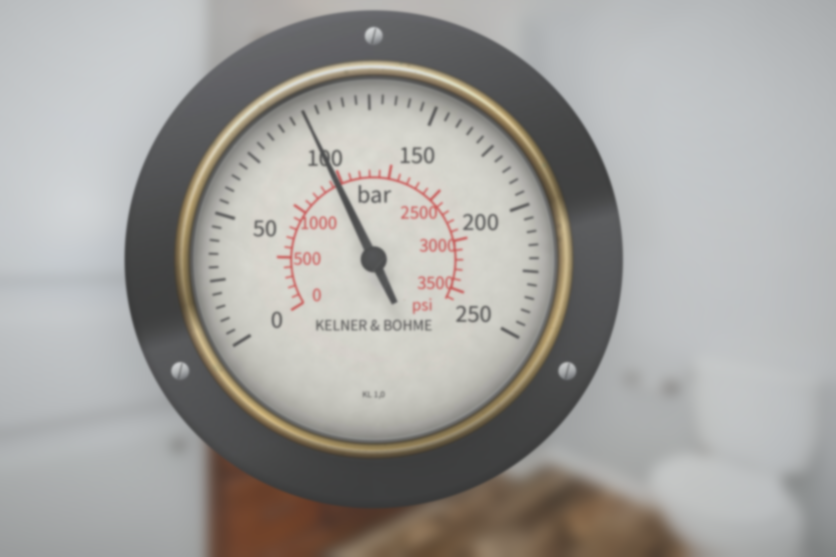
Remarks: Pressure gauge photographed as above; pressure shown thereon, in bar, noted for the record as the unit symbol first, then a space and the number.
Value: bar 100
